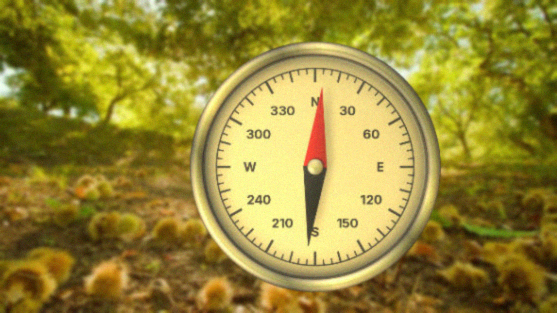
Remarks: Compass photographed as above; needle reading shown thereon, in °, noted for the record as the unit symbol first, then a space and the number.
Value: ° 5
